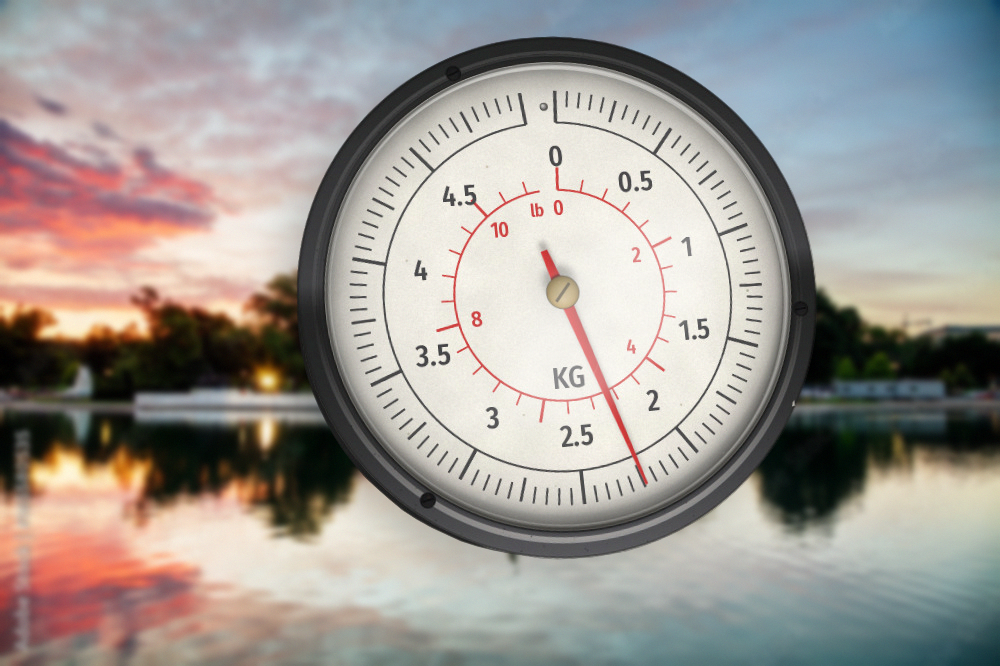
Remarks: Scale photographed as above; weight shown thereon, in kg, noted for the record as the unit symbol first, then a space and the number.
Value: kg 2.25
